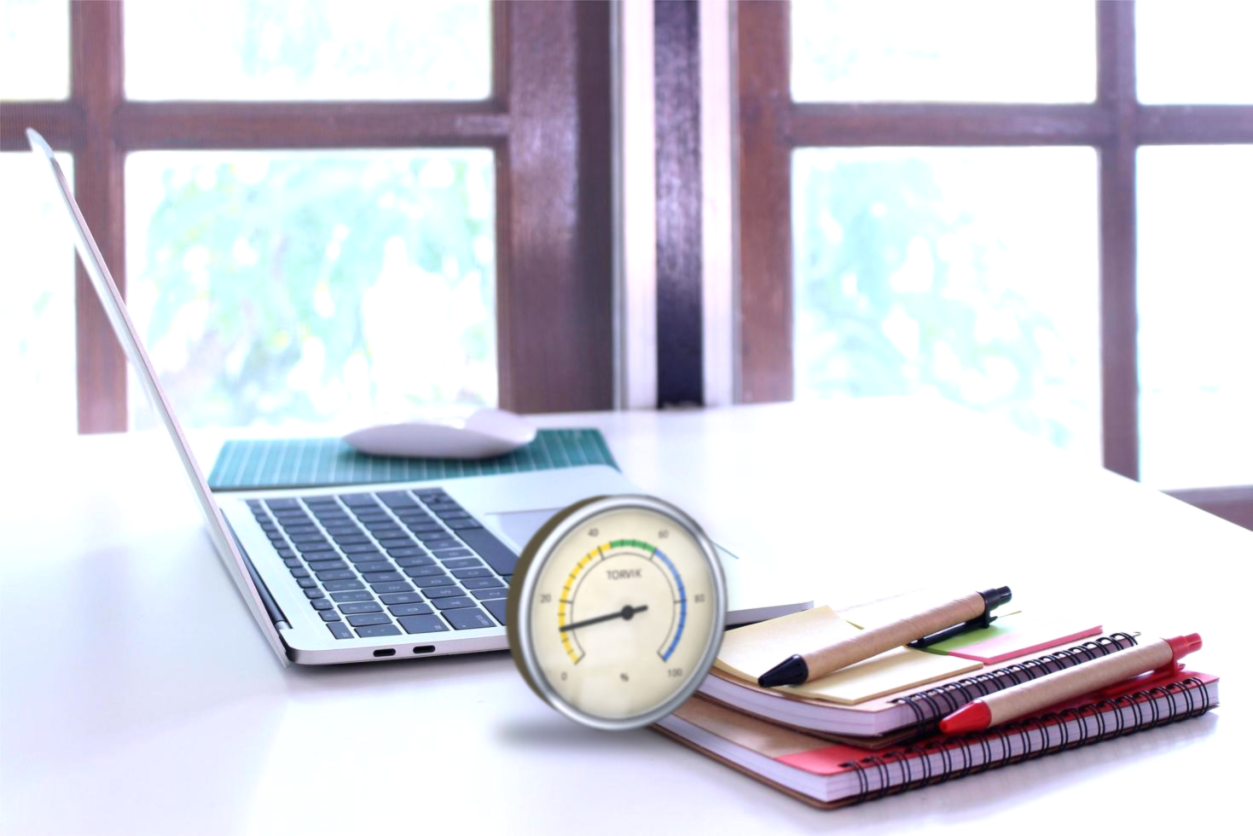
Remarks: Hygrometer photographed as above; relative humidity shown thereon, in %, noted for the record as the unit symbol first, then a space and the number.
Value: % 12
